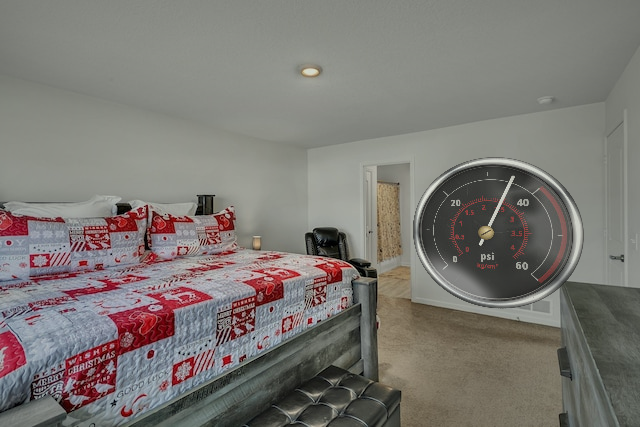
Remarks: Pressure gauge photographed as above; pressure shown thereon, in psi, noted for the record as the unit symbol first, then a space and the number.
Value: psi 35
